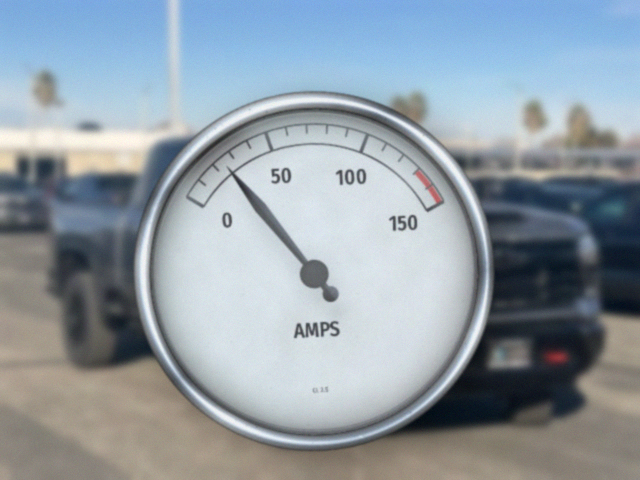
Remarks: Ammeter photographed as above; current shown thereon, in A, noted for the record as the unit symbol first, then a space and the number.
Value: A 25
